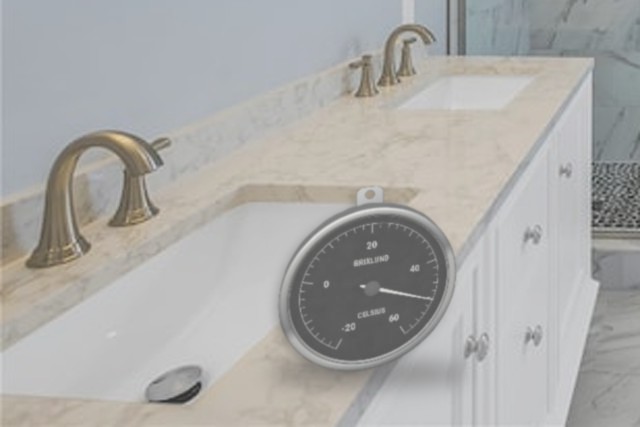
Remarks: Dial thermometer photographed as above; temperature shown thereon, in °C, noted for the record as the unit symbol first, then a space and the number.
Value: °C 50
